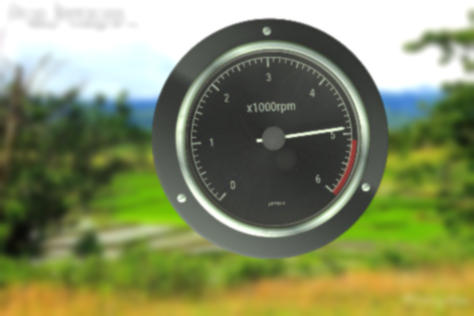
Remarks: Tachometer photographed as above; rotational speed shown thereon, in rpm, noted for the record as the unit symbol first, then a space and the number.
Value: rpm 4900
